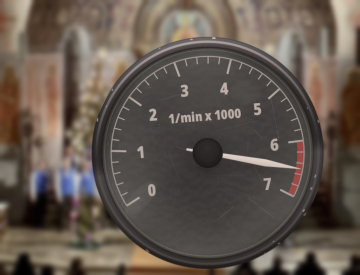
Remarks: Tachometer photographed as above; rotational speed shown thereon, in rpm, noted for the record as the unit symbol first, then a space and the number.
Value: rpm 6500
